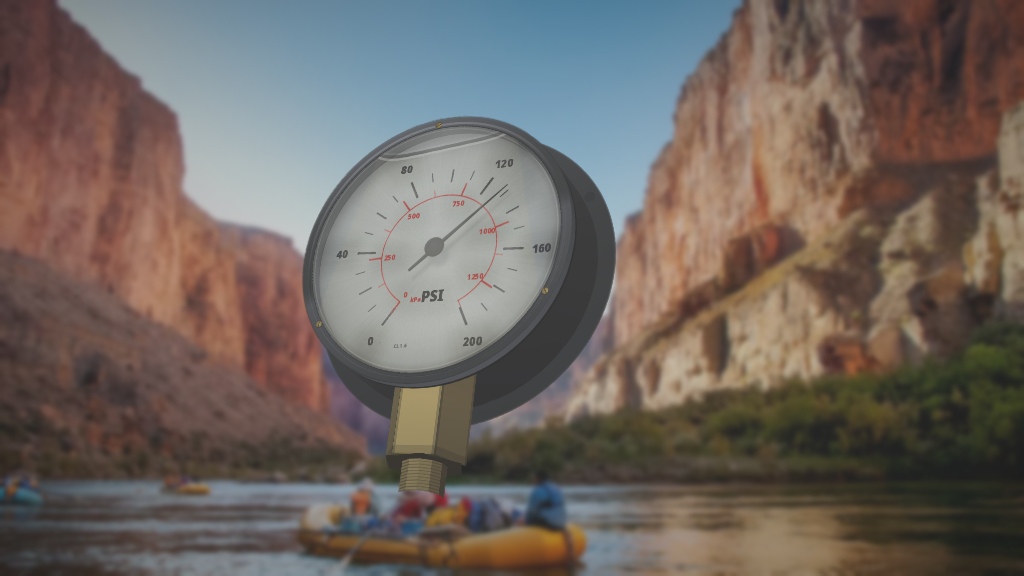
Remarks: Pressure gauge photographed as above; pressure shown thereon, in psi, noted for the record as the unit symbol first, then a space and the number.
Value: psi 130
